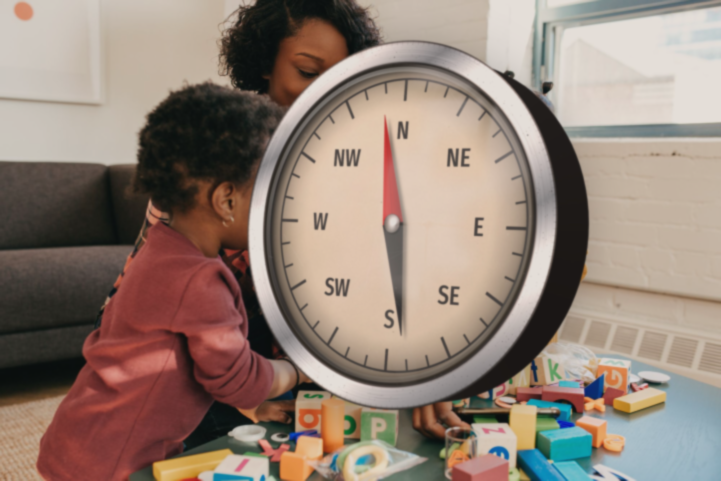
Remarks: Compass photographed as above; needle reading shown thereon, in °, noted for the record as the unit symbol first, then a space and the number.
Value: ° 350
